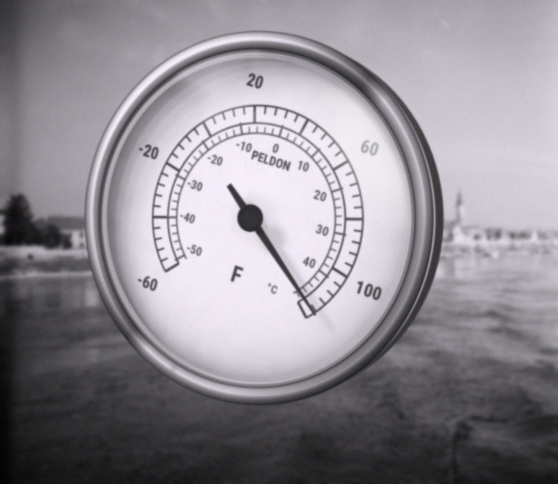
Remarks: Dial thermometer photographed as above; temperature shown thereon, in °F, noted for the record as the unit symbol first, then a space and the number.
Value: °F 116
